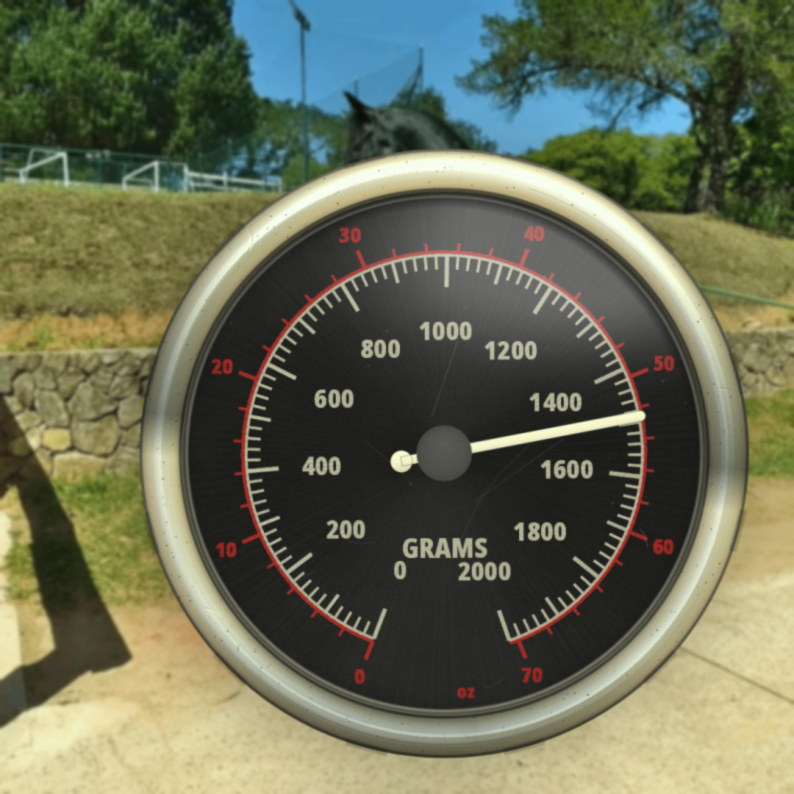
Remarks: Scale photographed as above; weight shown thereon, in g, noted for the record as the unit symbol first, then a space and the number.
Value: g 1490
